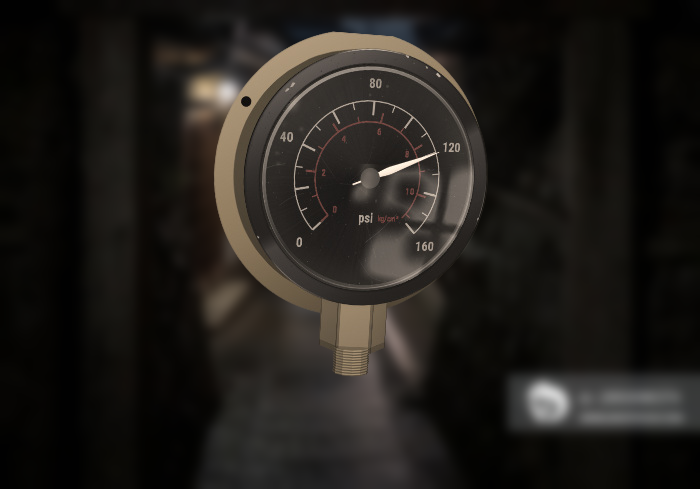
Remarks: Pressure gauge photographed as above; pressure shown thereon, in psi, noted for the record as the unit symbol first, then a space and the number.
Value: psi 120
